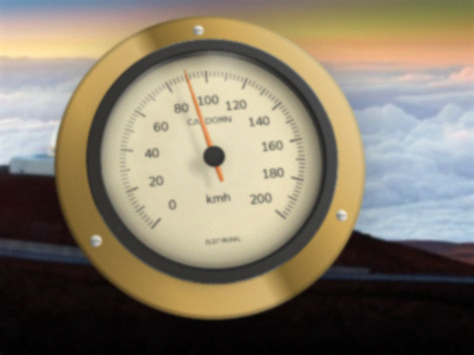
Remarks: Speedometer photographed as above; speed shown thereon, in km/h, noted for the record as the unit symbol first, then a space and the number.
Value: km/h 90
